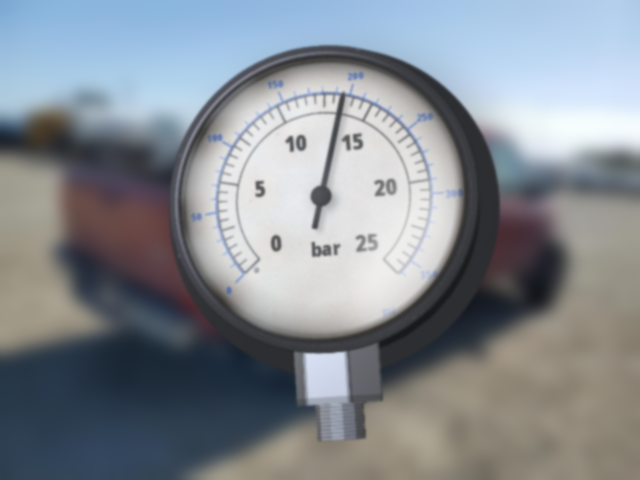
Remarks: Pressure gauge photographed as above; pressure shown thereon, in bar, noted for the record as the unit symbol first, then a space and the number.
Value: bar 13.5
